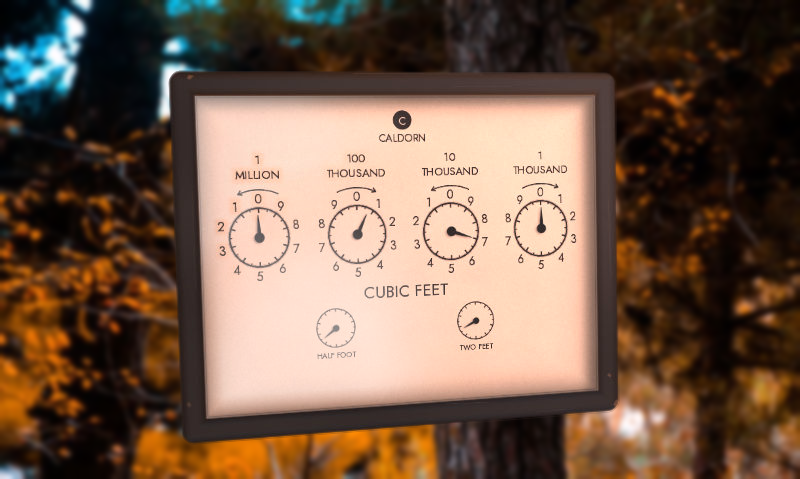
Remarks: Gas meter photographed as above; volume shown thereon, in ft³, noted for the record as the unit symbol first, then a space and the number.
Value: ft³ 7000
